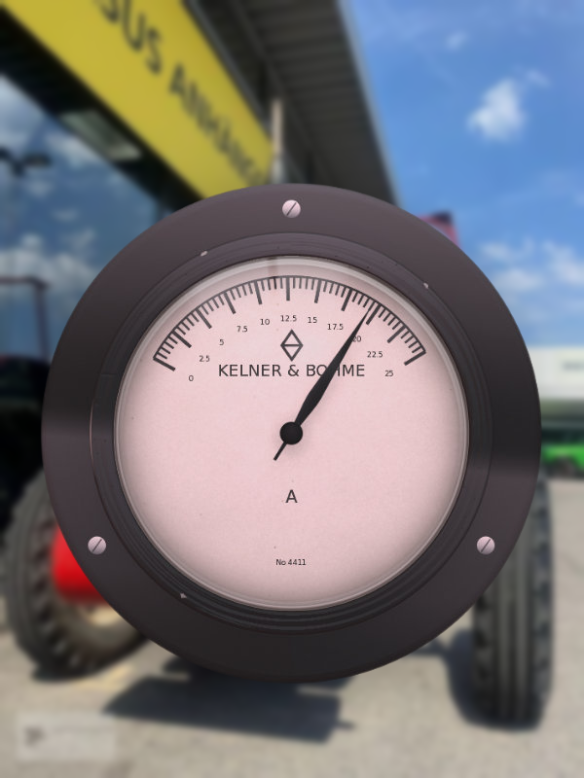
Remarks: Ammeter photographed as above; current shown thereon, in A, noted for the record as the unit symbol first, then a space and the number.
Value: A 19.5
